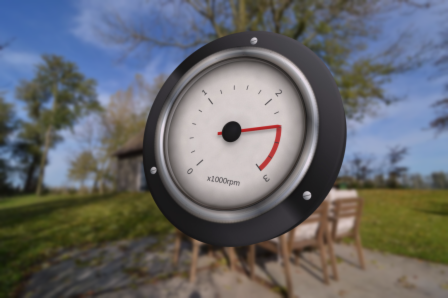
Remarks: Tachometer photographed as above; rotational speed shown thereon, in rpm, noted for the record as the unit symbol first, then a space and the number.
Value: rpm 2400
